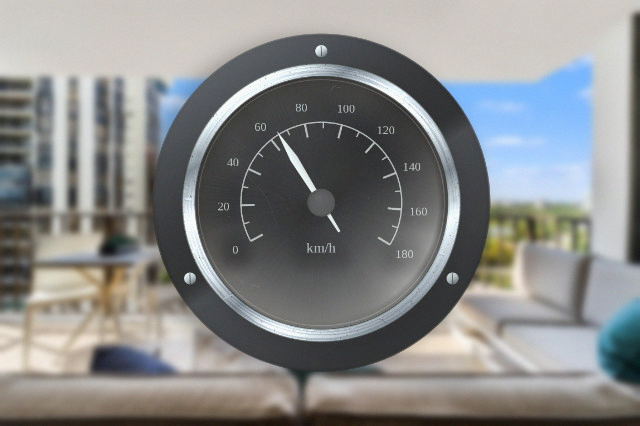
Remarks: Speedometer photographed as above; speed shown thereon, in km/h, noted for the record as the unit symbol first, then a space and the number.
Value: km/h 65
